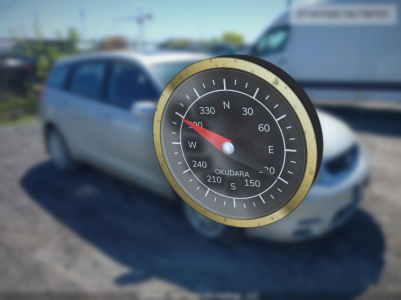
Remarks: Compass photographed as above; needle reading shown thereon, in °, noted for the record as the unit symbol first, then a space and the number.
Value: ° 300
